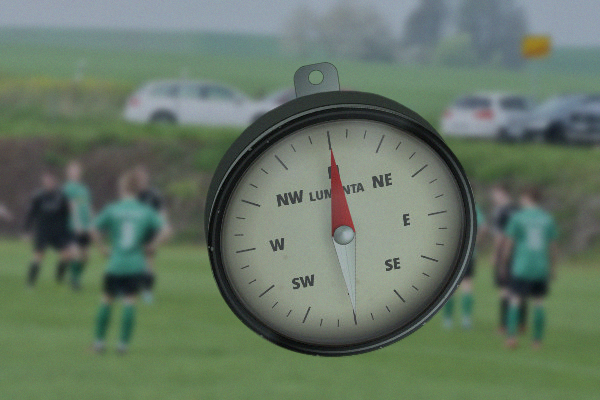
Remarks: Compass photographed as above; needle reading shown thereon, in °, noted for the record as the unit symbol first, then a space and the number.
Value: ° 0
